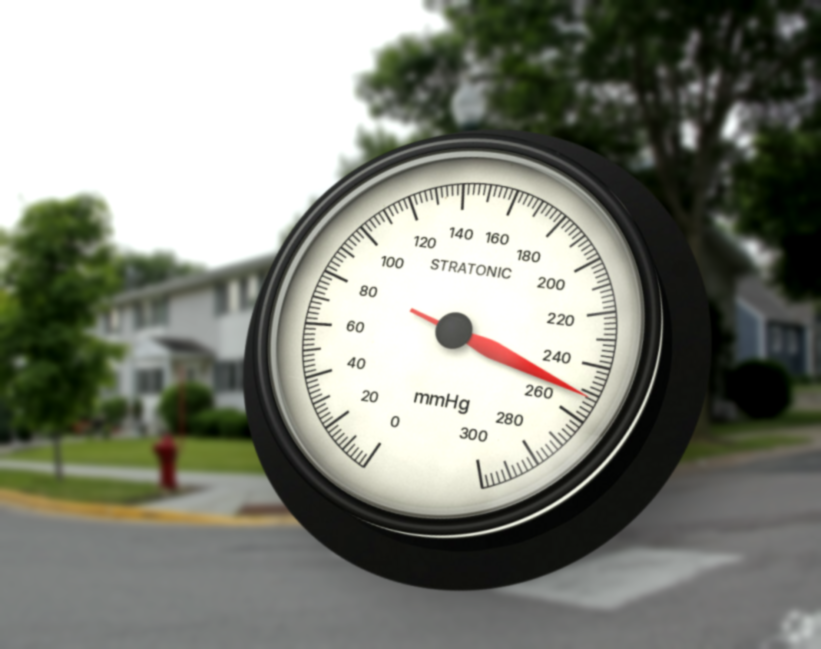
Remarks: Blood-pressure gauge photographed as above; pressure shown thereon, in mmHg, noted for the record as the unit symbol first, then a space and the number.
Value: mmHg 252
